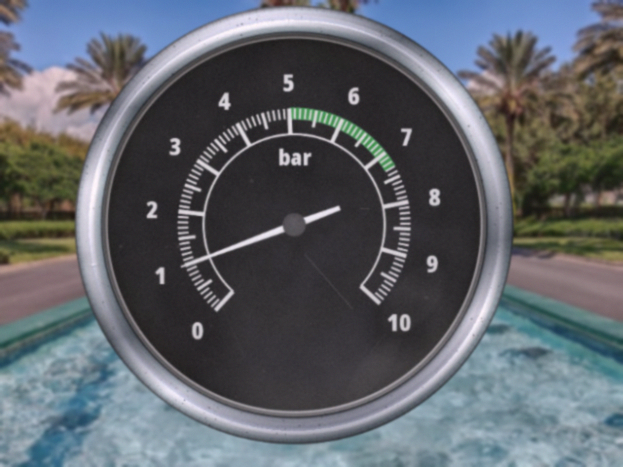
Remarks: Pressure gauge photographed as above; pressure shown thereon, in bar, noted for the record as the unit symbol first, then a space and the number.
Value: bar 1
